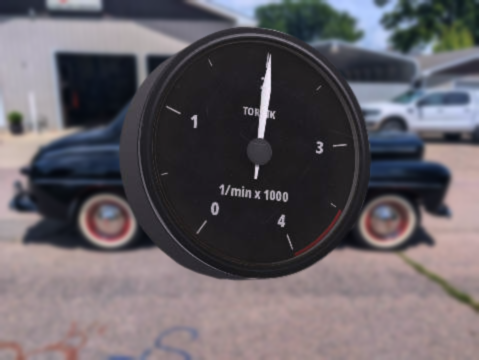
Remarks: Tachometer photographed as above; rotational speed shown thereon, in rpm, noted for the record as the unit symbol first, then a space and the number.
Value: rpm 2000
